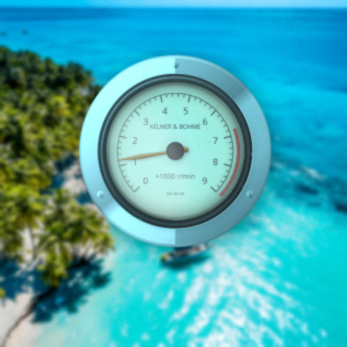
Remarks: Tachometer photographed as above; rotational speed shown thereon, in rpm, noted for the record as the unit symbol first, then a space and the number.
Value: rpm 1200
